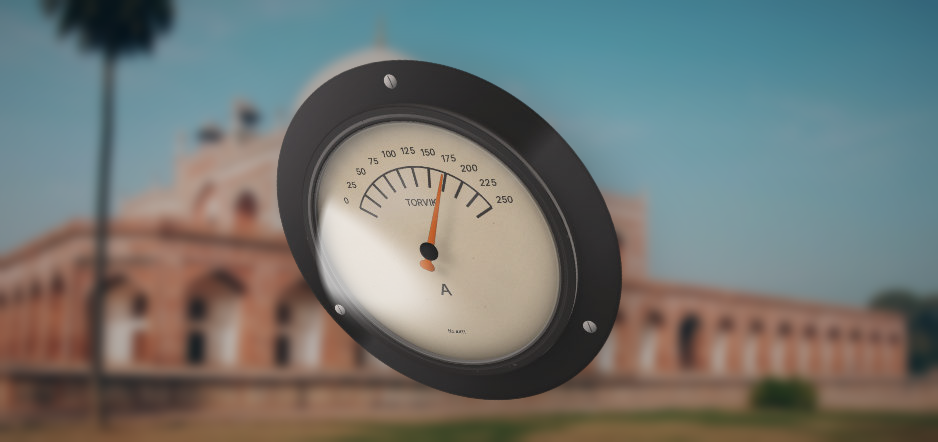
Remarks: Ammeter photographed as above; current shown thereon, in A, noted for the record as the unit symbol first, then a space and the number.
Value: A 175
